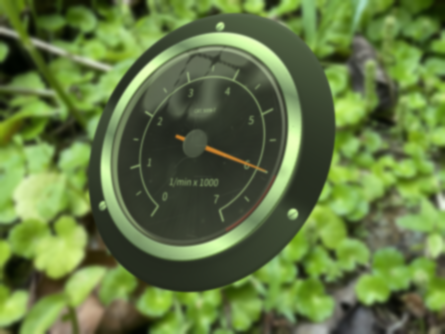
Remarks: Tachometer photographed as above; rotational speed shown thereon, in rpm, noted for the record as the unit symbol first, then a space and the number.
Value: rpm 6000
